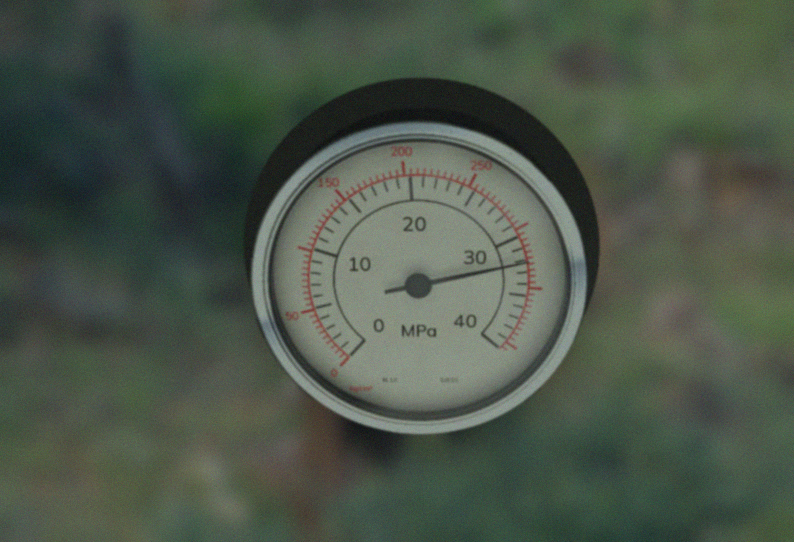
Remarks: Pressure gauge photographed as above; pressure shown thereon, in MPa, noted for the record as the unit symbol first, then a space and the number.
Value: MPa 32
